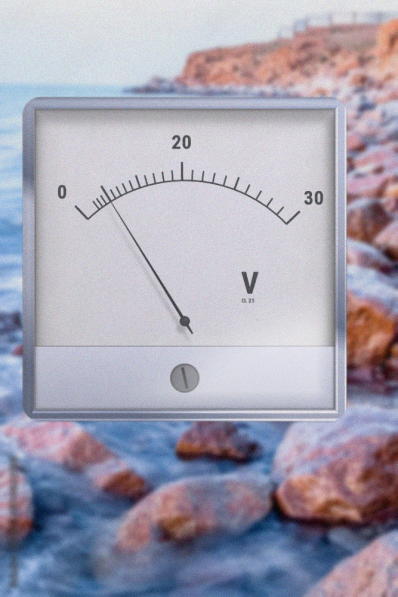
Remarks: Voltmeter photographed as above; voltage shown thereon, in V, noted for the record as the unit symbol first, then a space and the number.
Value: V 10
